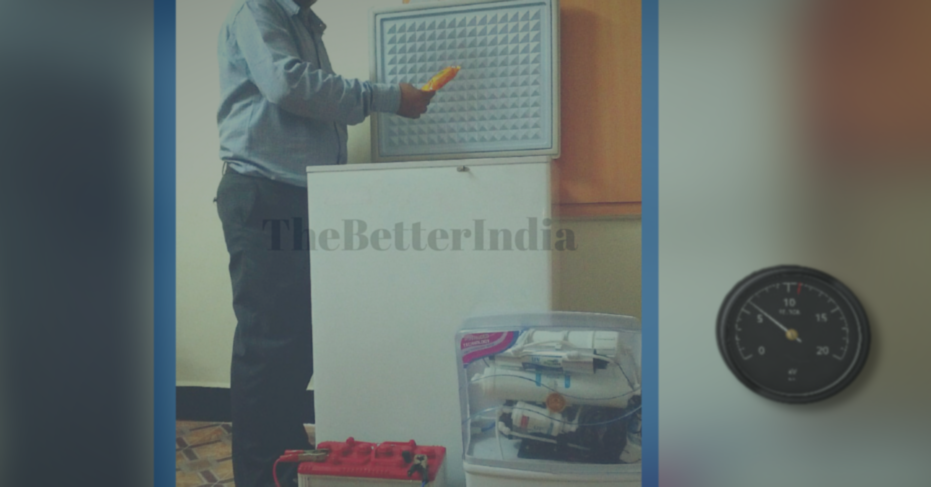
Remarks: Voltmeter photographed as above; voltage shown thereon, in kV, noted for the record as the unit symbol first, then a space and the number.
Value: kV 6
